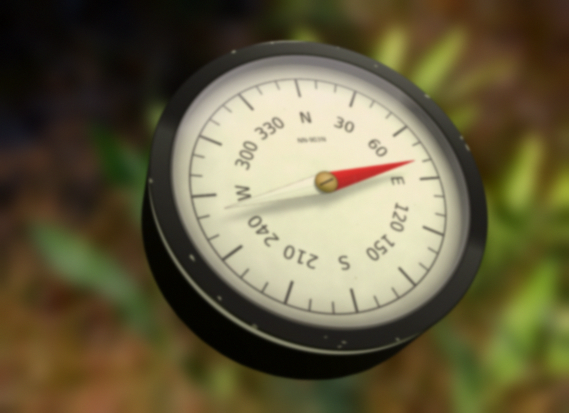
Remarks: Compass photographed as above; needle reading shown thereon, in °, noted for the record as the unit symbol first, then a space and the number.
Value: ° 80
